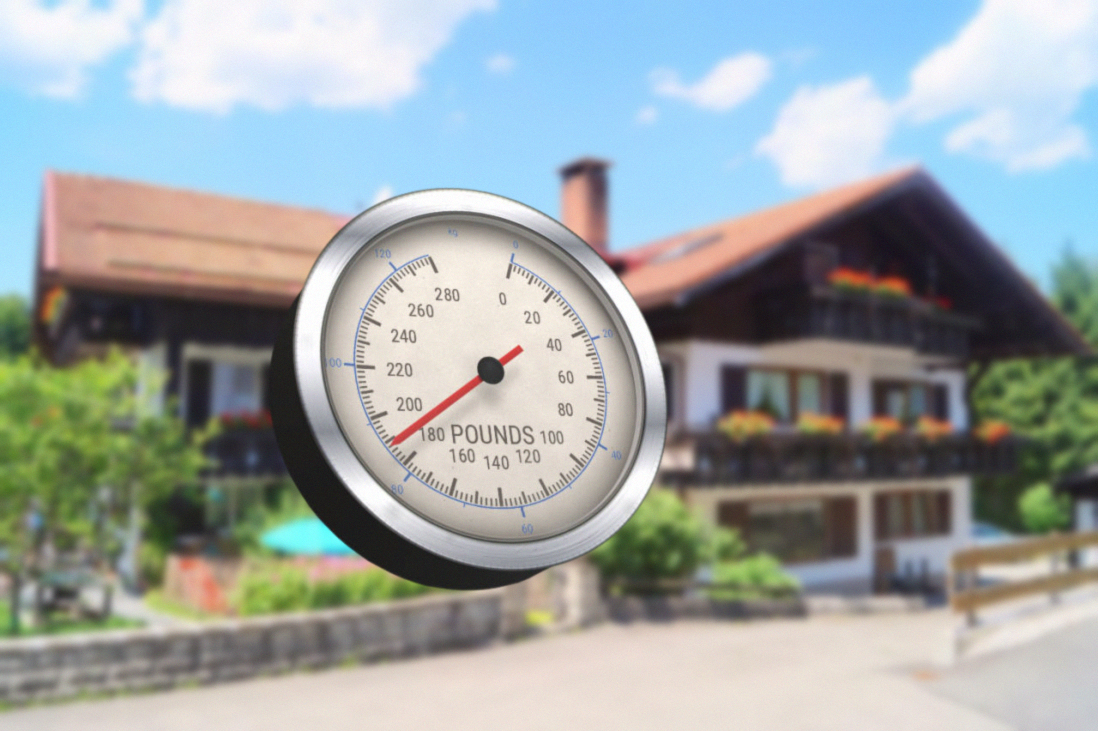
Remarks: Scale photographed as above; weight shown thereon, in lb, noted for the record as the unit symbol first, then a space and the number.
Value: lb 188
